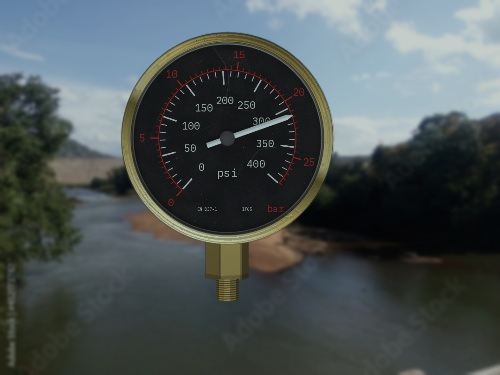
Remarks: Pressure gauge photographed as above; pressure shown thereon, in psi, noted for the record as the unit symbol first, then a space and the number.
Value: psi 310
